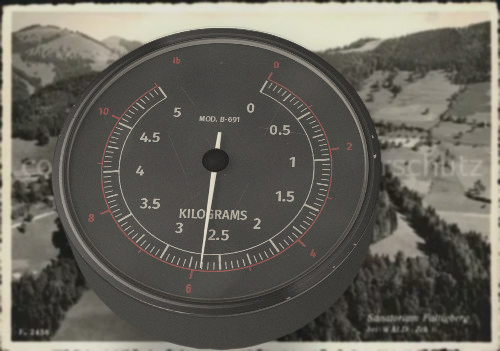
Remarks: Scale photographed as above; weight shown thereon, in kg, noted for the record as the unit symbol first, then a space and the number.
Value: kg 2.65
